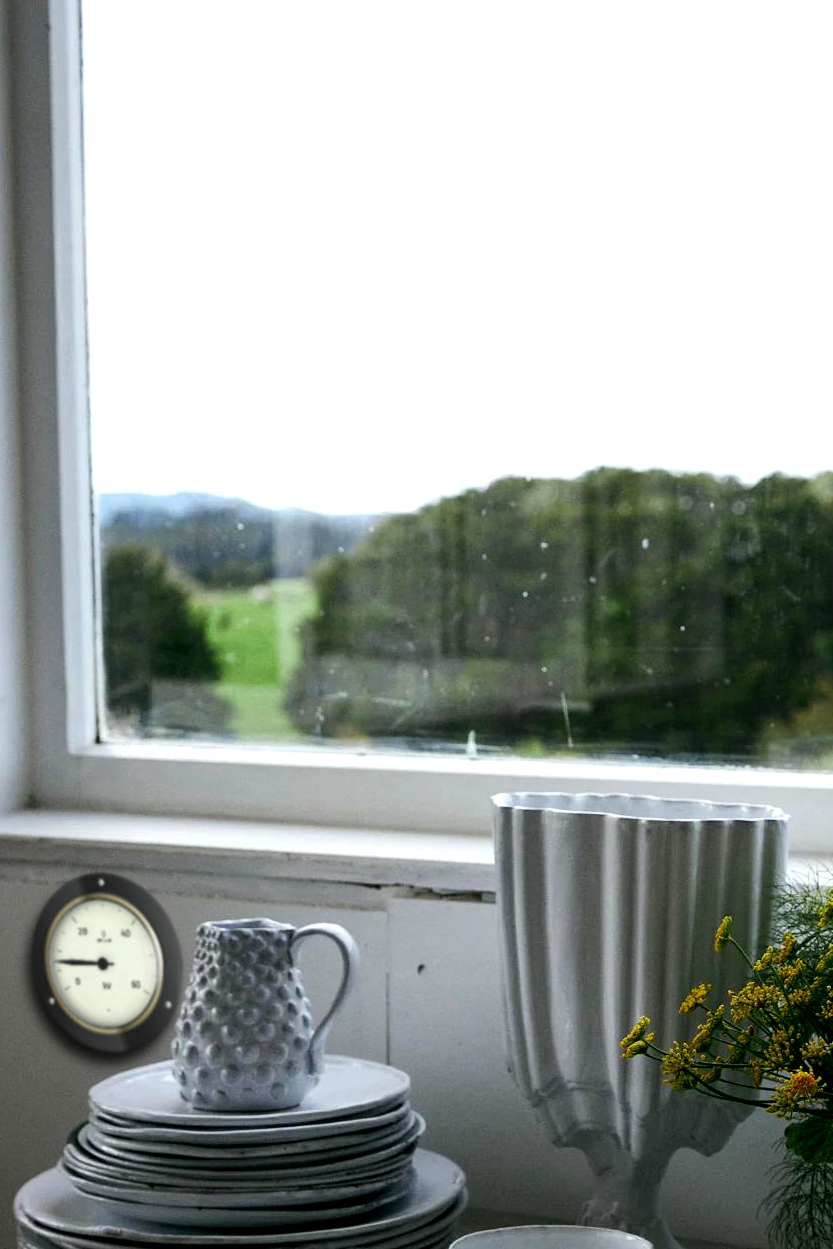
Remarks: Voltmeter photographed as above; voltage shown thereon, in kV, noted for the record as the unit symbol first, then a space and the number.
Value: kV 7.5
